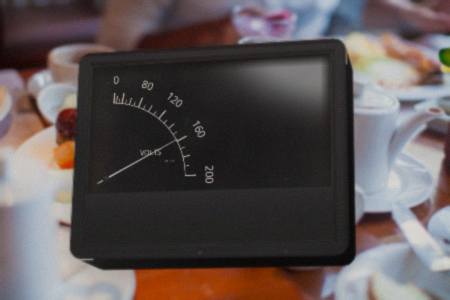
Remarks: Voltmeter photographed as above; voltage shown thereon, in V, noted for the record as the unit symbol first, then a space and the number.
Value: V 160
